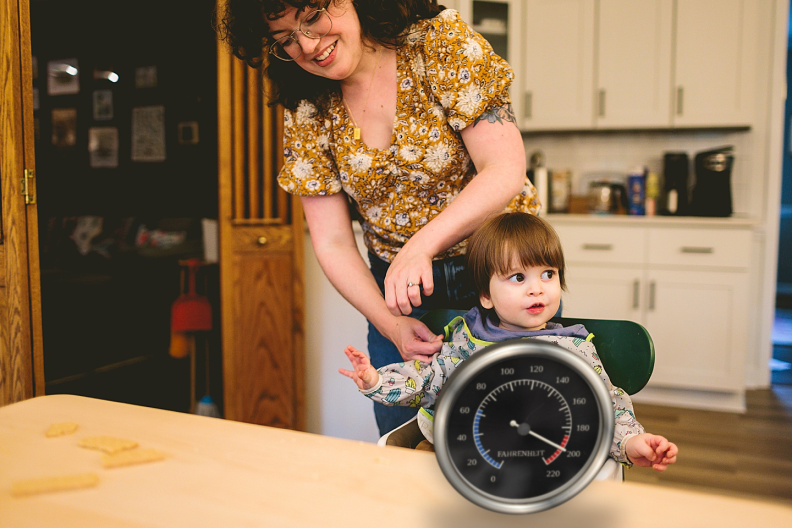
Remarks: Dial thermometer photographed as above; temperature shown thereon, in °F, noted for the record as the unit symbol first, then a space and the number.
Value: °F 200
